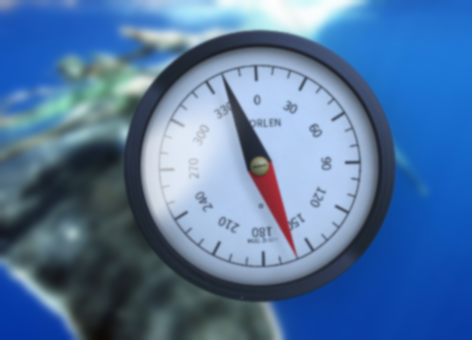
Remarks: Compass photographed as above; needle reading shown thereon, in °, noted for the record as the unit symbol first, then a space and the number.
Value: ° 160
